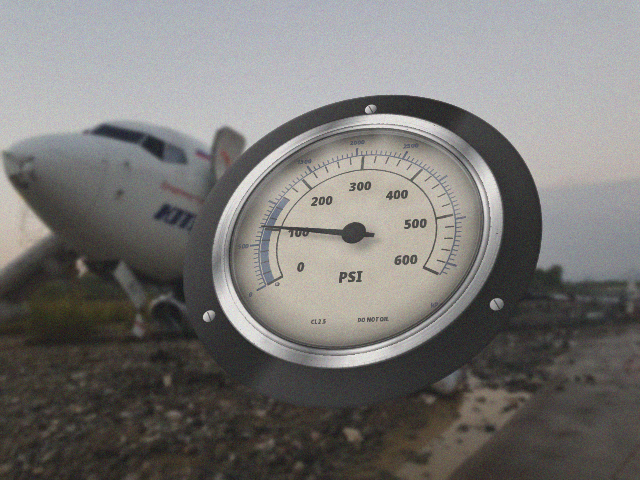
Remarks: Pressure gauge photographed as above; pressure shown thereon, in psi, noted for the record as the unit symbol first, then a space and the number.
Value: psi 100
